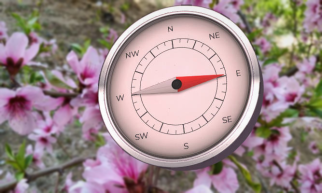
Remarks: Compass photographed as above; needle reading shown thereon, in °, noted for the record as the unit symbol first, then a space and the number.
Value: ° 90
